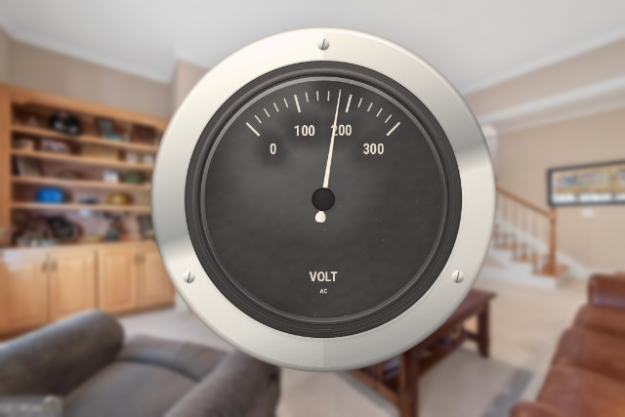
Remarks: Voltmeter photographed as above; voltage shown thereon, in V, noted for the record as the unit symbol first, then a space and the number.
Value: V 180
